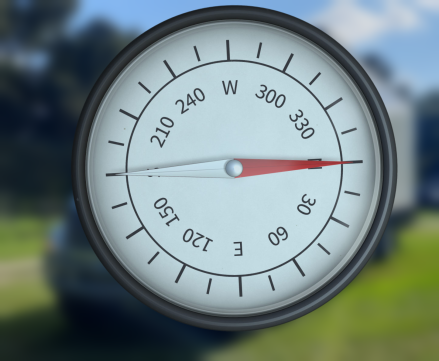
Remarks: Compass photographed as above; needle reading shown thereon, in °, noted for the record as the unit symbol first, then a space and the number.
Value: ° 0
